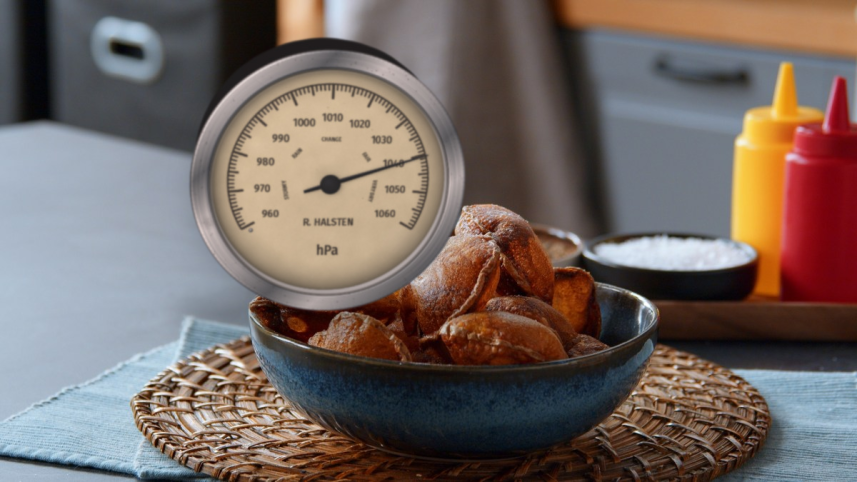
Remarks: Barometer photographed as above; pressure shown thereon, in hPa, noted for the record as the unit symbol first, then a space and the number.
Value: hPa 1040
